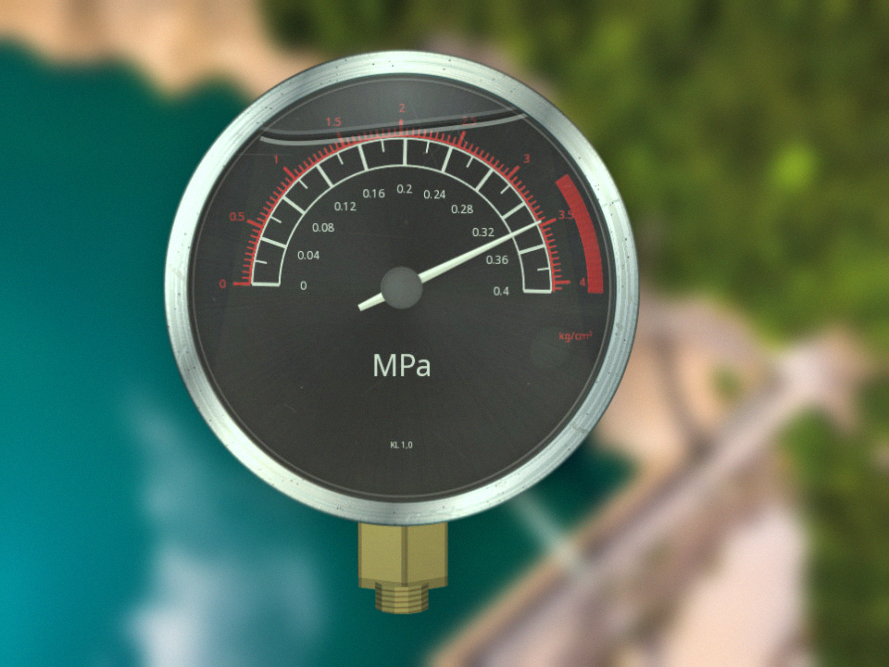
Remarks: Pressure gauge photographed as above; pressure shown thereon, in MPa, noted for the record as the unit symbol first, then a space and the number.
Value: MPa 0.34
